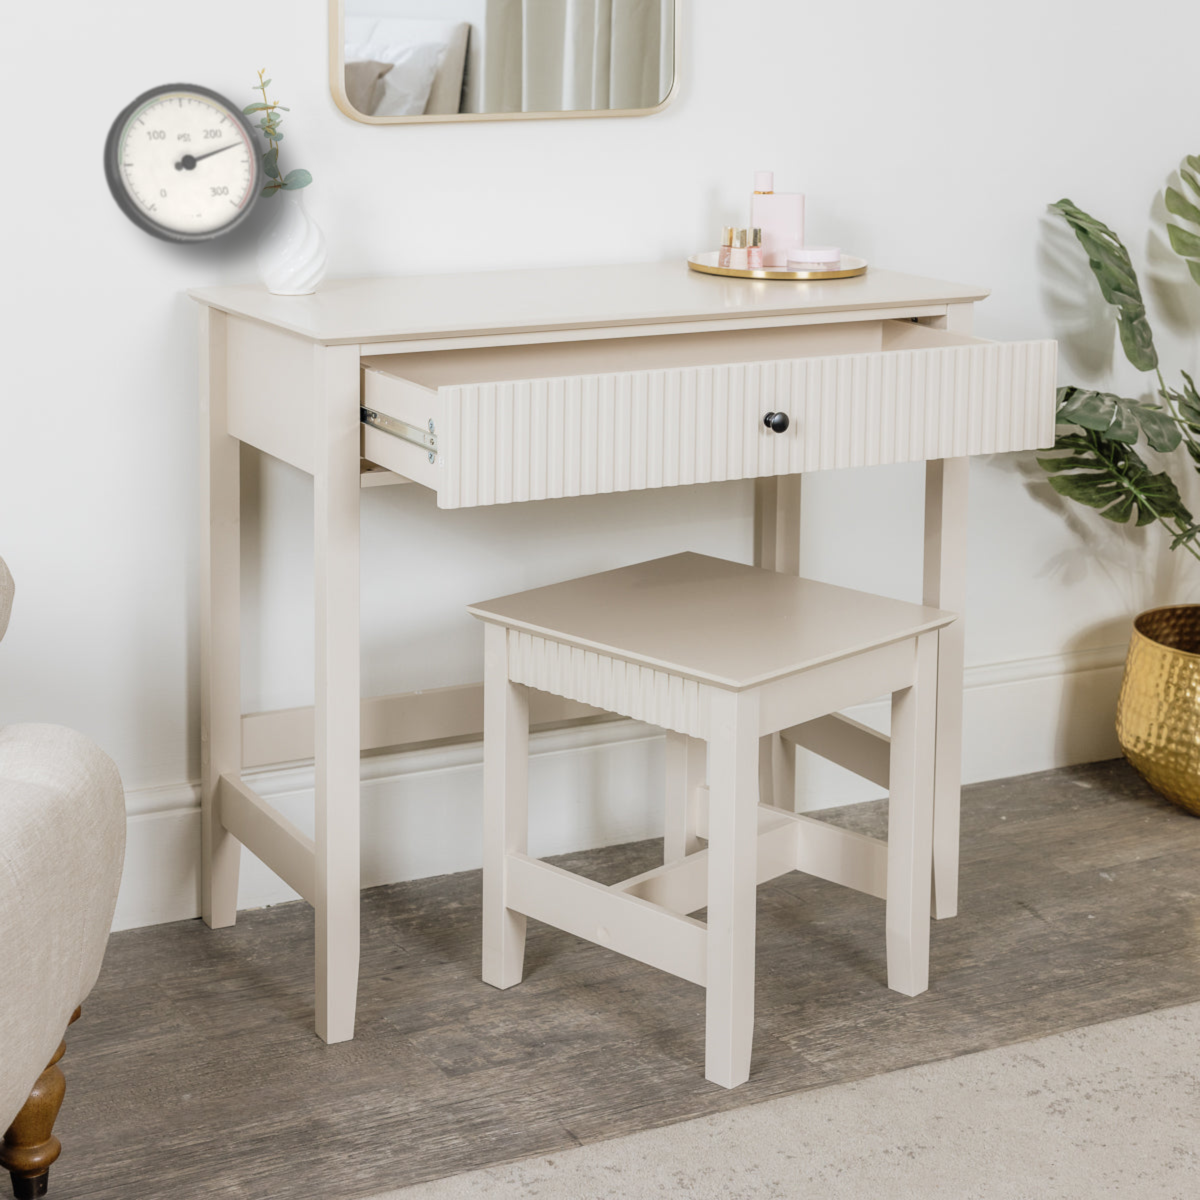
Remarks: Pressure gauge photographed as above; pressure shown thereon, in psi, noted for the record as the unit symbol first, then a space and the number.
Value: psi 230
